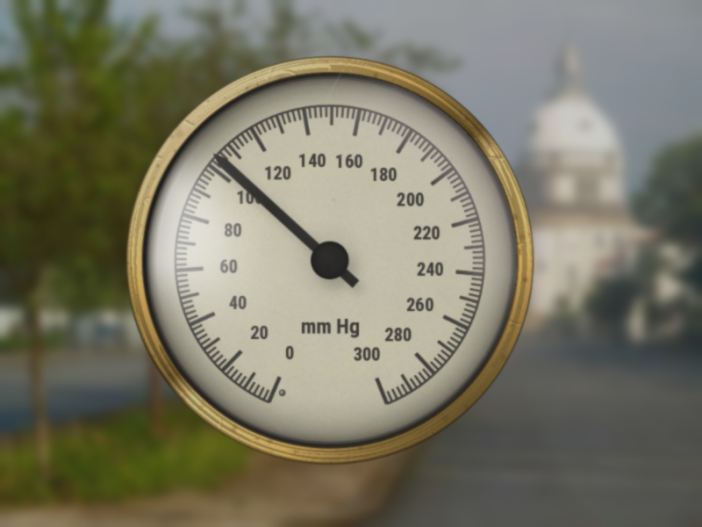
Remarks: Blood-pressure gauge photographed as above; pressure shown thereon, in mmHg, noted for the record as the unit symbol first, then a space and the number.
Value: mmHg 104
